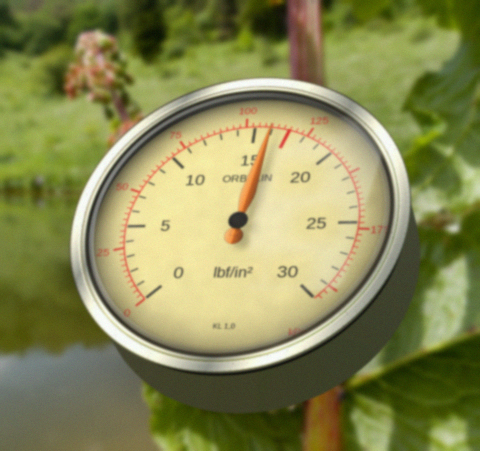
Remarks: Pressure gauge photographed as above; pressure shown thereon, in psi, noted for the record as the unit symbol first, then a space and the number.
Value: psi 16
